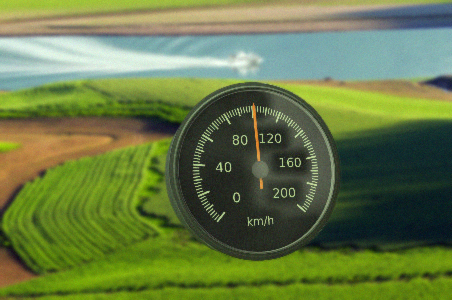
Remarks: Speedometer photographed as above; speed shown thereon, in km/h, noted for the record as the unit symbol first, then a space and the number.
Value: km/h 100
